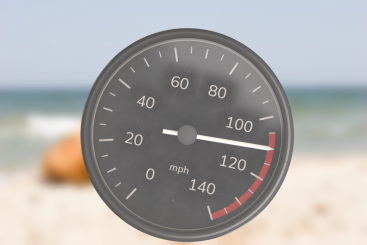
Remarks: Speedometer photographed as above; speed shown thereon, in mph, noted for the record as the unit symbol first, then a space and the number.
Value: mph 110
